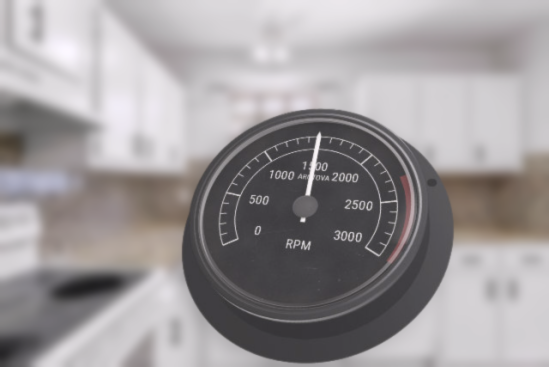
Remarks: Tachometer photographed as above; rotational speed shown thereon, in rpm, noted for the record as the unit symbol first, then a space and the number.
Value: rpm 1500
